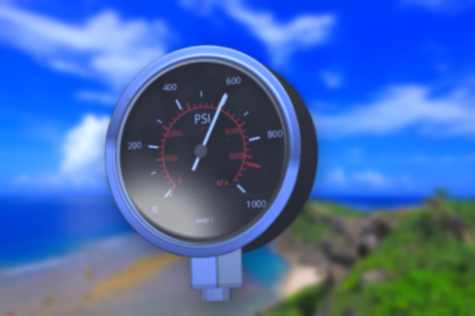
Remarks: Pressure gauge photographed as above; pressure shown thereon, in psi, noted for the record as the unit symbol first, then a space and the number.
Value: psi 600
